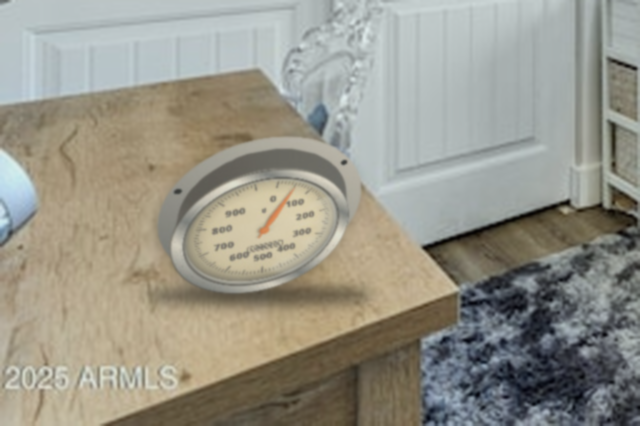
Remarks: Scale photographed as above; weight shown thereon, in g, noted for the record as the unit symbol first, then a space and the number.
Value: g 50
